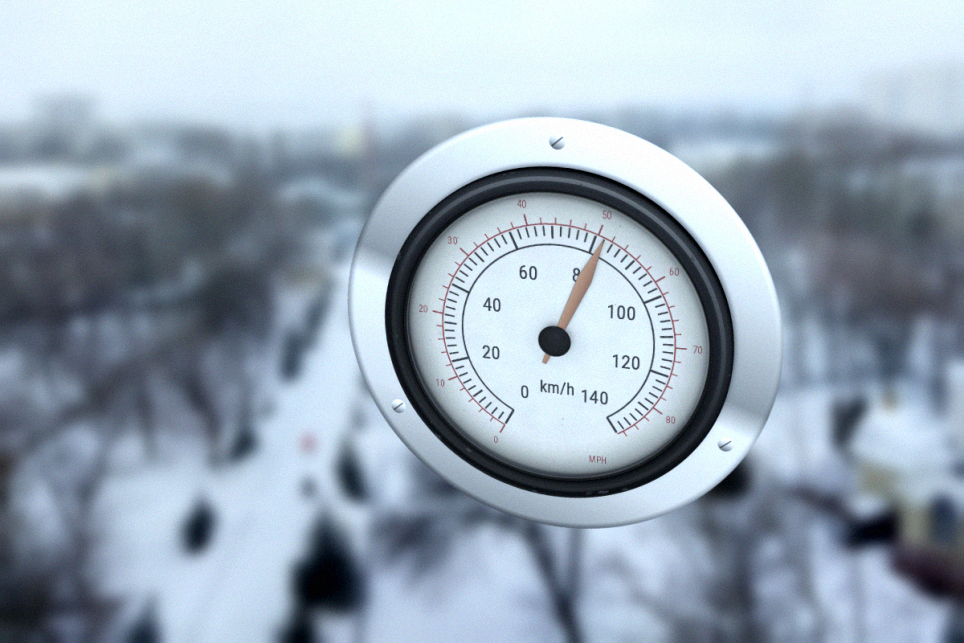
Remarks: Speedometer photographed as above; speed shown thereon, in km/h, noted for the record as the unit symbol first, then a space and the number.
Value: km/h 82
